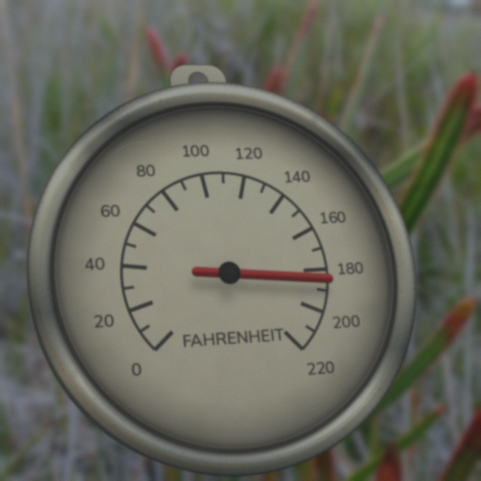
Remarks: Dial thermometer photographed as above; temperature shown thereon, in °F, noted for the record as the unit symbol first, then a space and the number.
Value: °F 185
